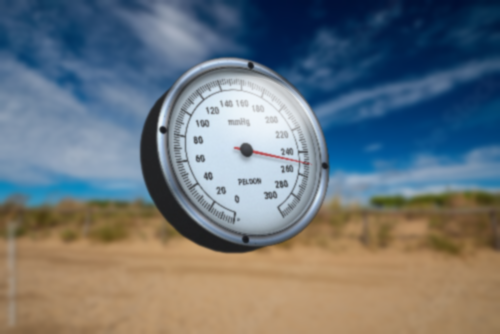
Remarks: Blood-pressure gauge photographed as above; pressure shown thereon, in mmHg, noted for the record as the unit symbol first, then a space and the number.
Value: mmHg 250
